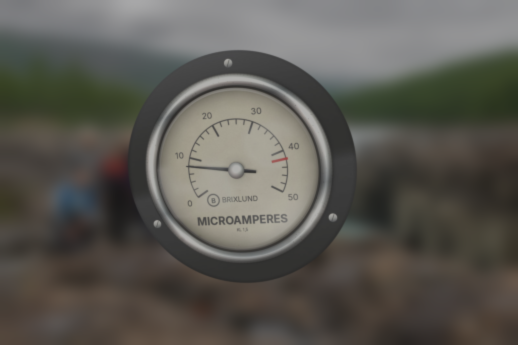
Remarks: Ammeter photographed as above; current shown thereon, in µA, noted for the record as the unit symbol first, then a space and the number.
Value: µA 8
